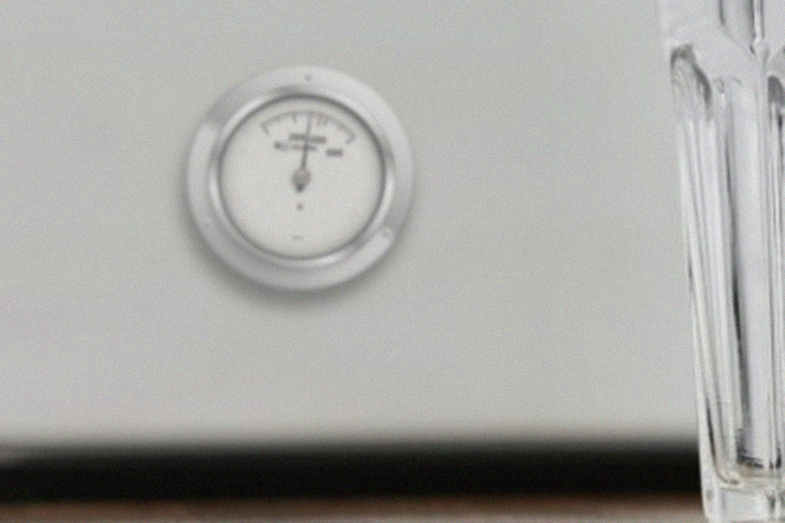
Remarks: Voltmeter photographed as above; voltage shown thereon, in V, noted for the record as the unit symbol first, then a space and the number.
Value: V 300
